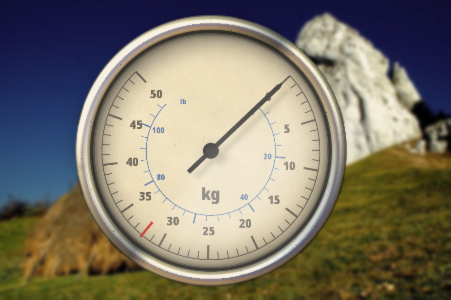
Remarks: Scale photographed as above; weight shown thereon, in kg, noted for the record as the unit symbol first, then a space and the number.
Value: kg 0
